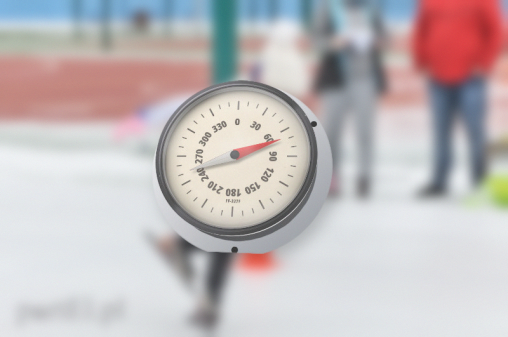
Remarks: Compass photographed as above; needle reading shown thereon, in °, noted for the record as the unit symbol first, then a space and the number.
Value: ° 70
